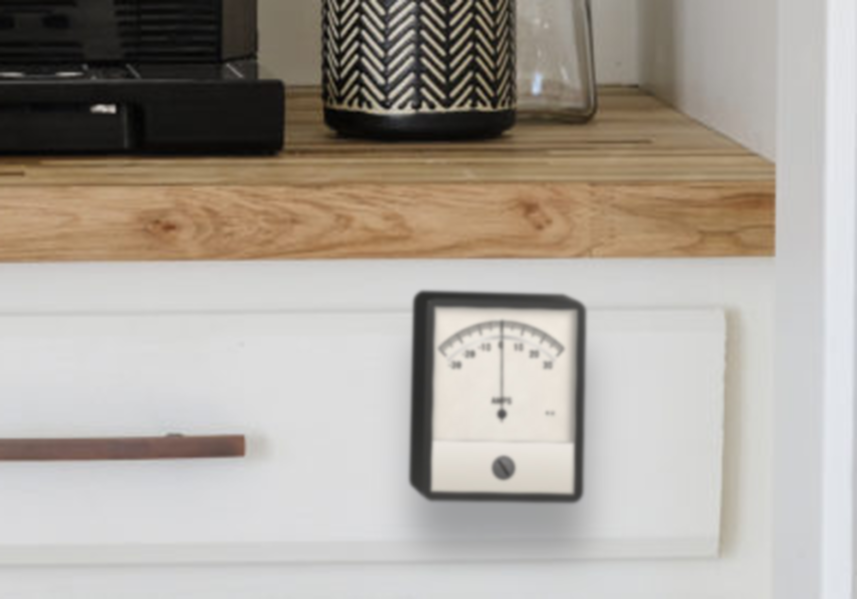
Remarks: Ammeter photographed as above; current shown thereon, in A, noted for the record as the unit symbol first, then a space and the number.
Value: A 0
